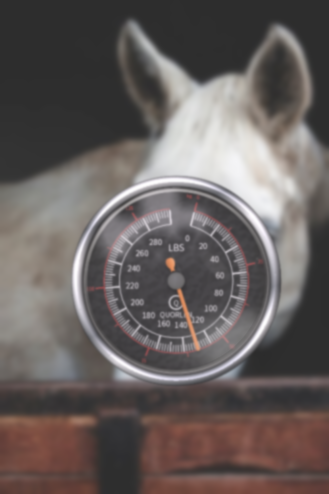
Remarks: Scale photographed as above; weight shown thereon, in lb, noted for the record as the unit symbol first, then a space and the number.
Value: lb 130
